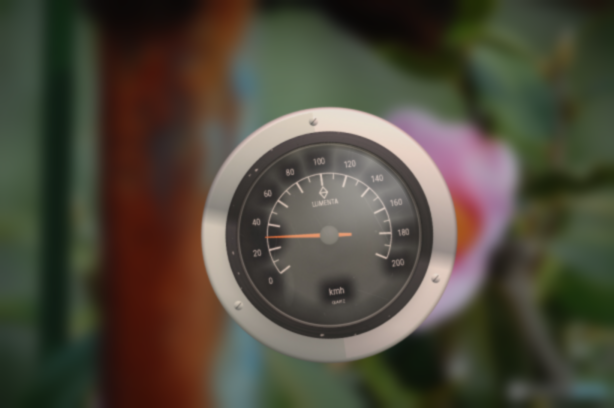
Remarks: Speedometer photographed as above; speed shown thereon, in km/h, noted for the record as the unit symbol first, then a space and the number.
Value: km/h 30
